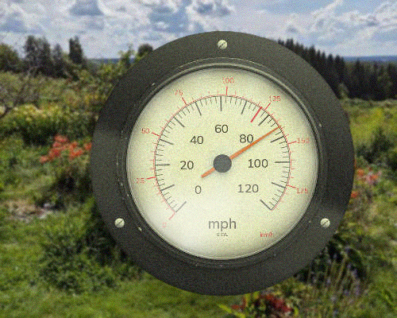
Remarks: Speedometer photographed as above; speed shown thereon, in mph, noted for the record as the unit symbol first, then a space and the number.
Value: mph 86
